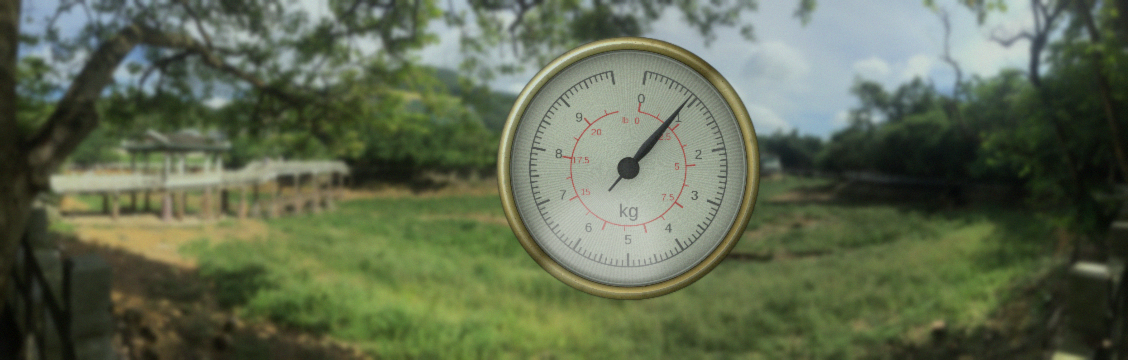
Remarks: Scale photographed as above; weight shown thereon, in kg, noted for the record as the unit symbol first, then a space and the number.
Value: kg 0.9
